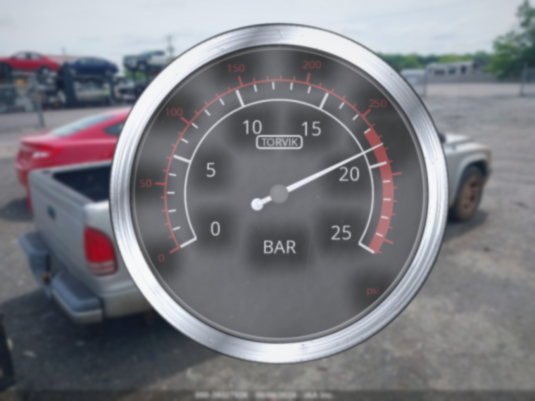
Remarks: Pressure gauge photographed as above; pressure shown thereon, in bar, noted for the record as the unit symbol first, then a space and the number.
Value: bar 19
